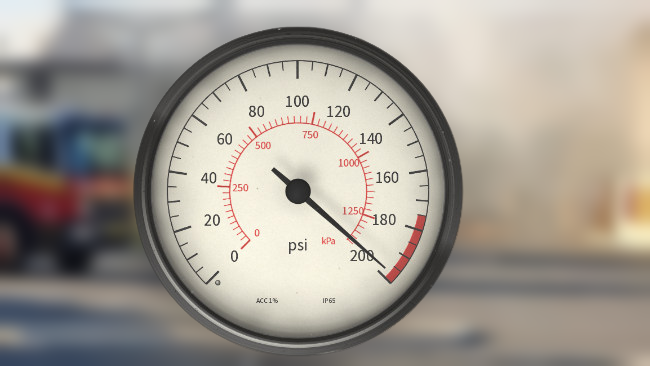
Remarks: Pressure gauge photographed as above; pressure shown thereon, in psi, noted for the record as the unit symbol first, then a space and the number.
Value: psi 197.5
